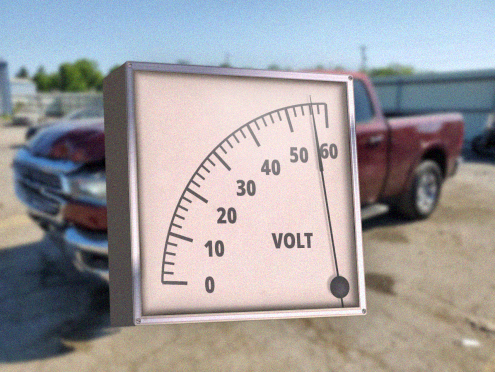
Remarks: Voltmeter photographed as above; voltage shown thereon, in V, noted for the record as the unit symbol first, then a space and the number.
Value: V 56
